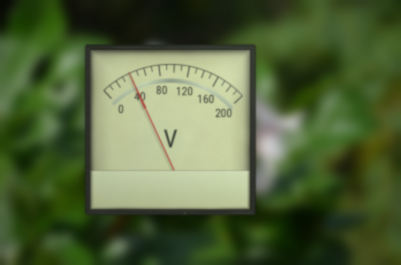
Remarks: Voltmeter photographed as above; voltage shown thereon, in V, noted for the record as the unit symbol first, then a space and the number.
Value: V 40
